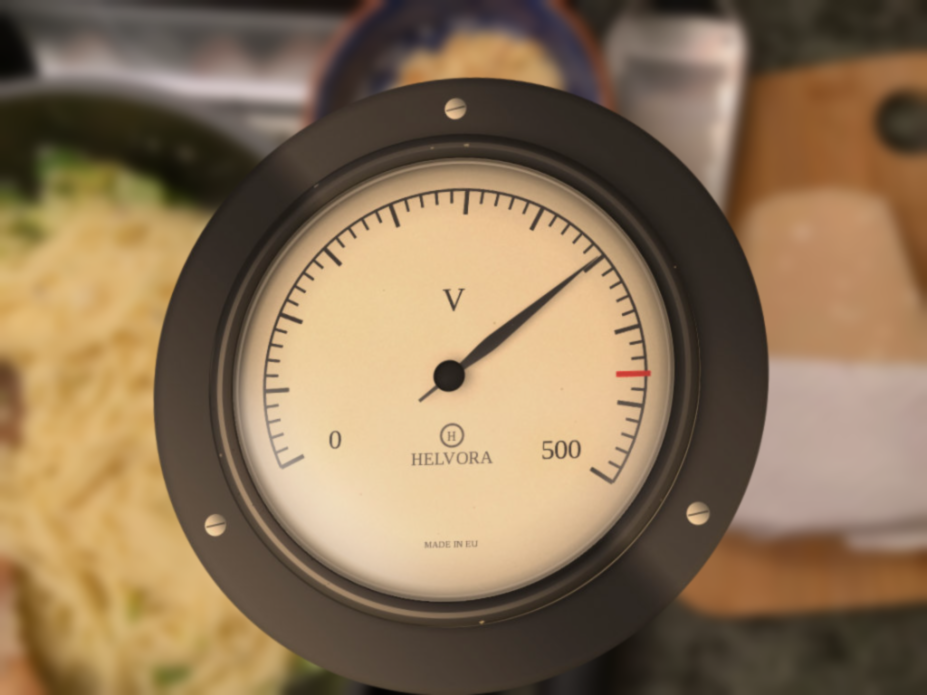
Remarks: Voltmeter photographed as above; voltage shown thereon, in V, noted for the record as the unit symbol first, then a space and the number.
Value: V 350
